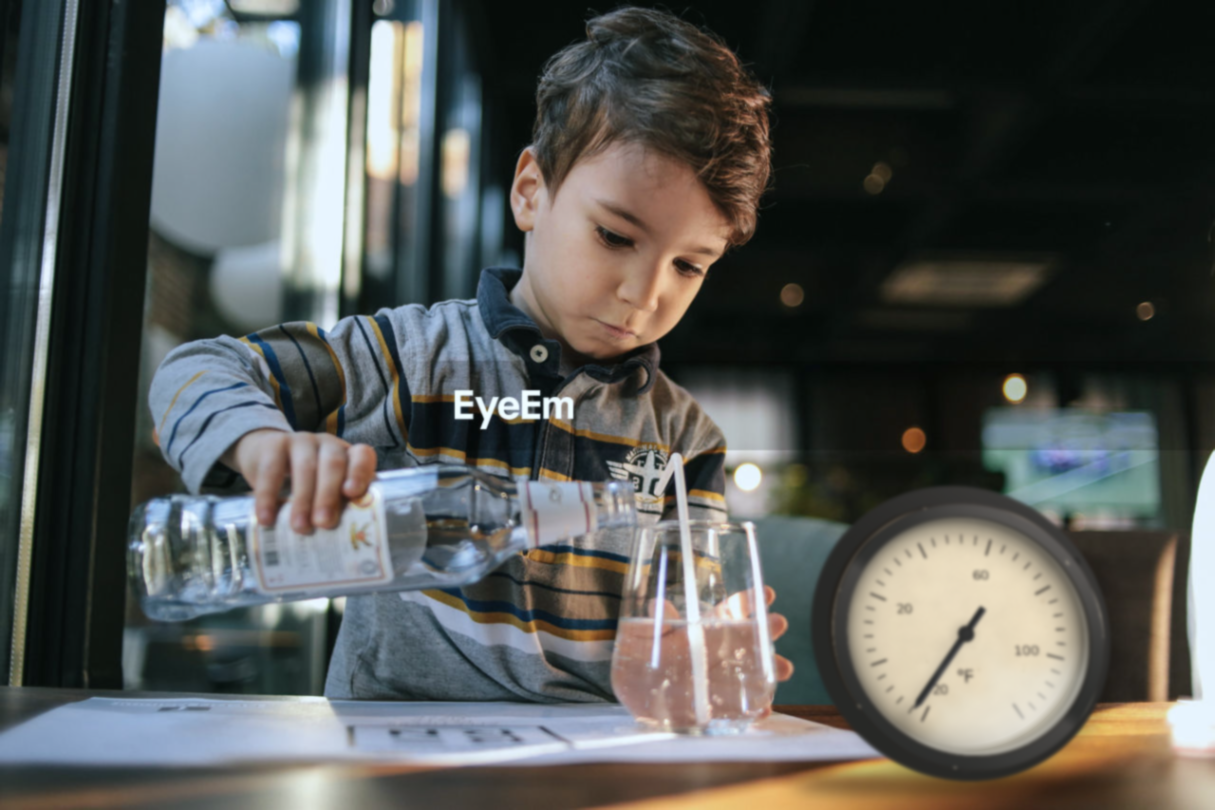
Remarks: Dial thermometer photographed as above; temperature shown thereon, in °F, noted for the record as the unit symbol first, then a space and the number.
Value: °F -16
